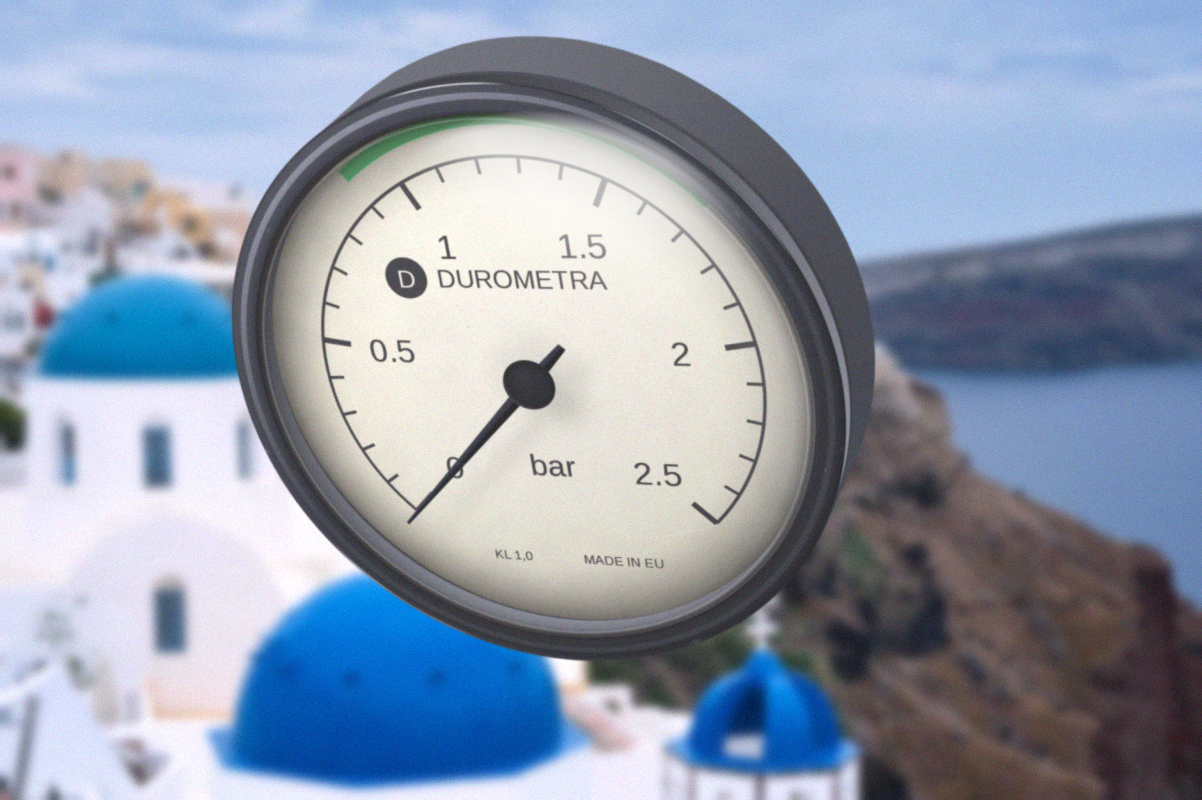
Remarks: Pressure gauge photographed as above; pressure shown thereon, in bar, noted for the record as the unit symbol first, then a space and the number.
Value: bar 0
